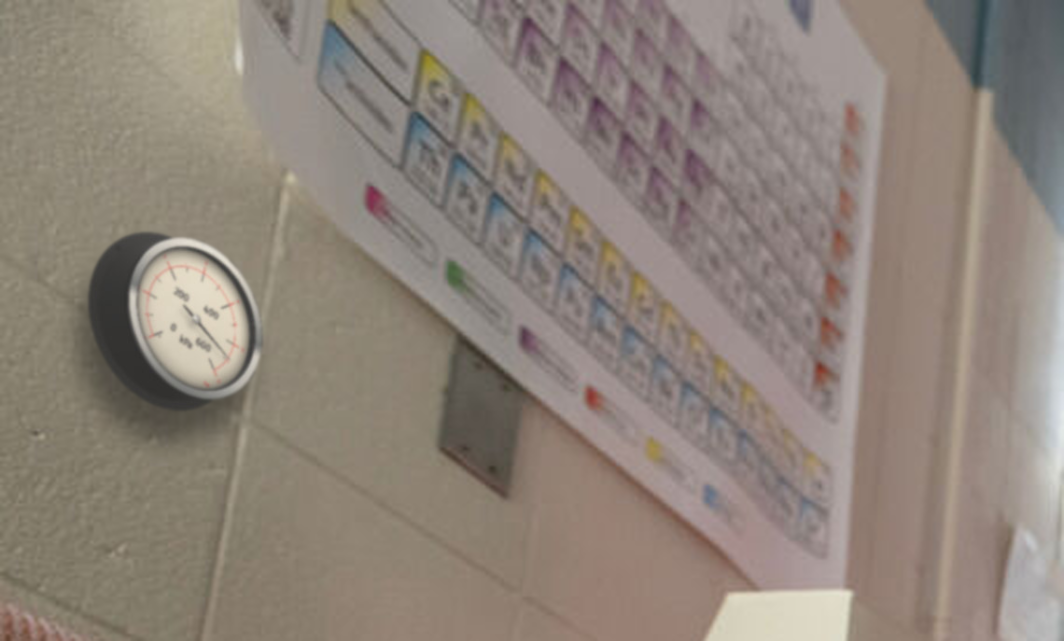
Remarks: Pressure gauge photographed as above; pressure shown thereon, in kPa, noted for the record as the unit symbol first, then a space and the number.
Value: kPa 550
